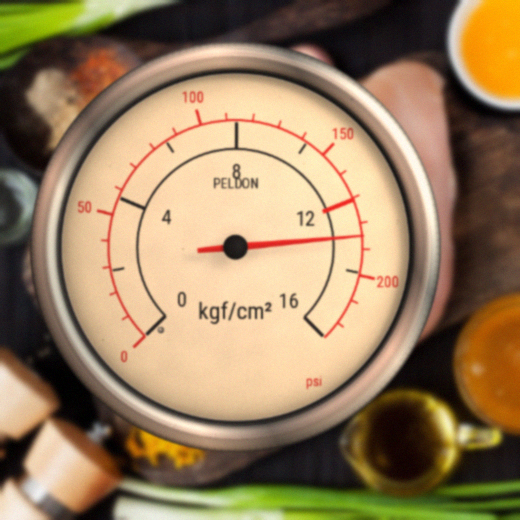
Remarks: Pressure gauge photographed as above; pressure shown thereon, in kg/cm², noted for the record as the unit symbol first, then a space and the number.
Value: kg/cm² 13
